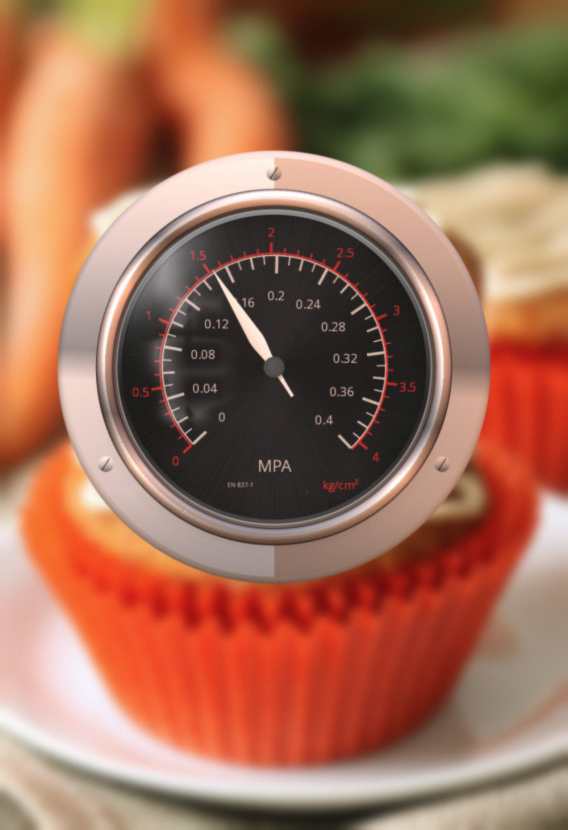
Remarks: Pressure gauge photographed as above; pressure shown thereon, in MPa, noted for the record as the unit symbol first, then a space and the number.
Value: MPa 0.15
